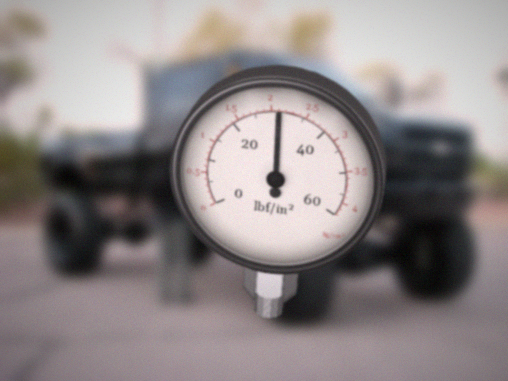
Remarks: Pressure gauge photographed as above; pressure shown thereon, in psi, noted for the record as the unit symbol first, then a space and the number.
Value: psi 30
